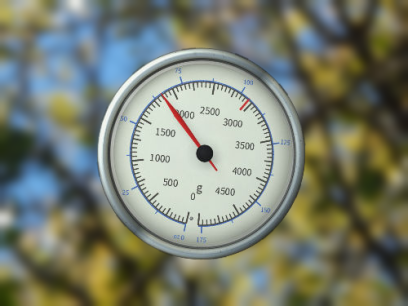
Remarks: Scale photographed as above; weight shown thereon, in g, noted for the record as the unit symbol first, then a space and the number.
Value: g 1850
